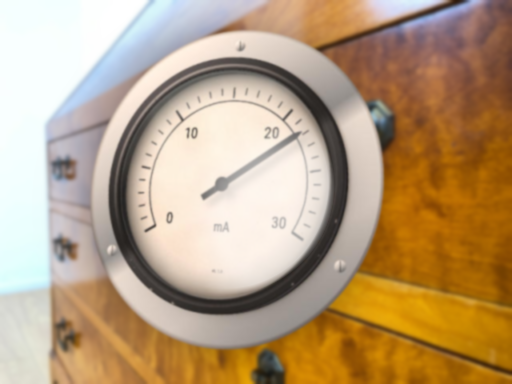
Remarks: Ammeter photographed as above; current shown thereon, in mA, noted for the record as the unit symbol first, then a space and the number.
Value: mA 22
